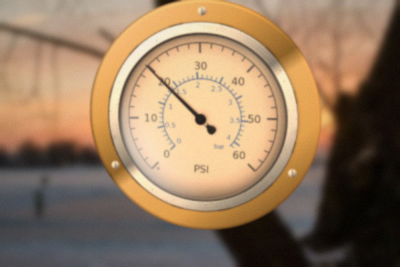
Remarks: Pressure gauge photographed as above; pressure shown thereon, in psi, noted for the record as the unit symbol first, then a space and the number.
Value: psi 20
